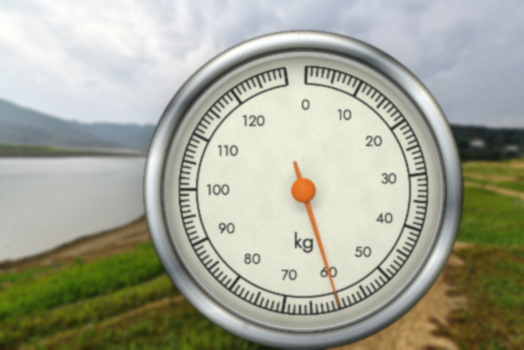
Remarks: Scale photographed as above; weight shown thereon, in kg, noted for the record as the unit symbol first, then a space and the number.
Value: kg 60
